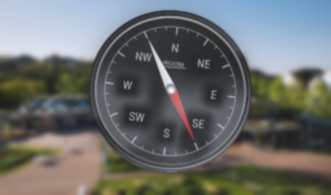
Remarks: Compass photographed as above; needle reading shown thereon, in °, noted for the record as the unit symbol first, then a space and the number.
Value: ° 150
